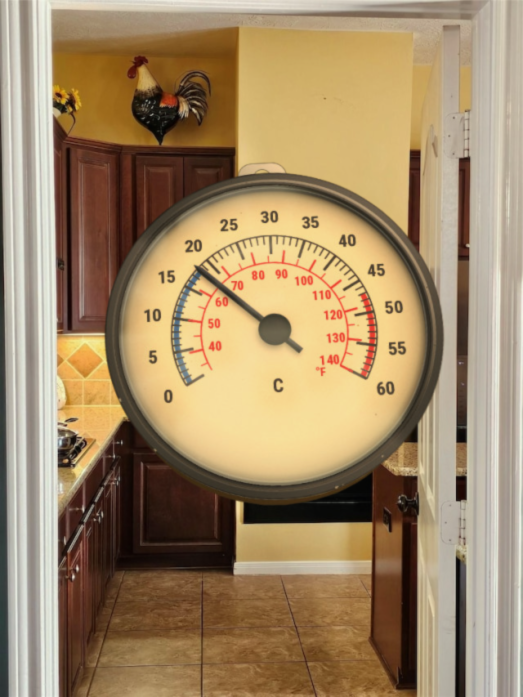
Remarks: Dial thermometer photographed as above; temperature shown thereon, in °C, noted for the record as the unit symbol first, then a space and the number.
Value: °C 18
